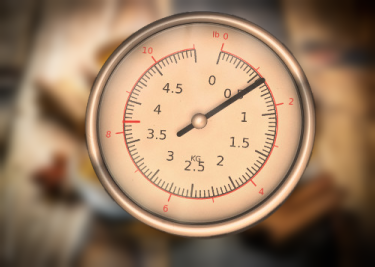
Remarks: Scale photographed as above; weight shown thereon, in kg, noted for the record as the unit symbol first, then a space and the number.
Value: kg 0.6
